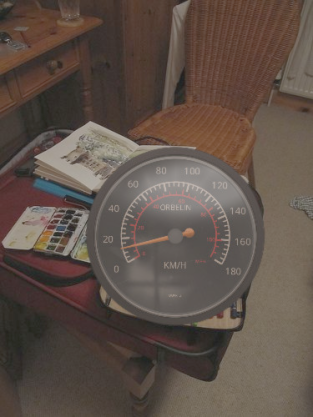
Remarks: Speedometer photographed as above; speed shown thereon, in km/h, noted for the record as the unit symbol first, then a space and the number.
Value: km/h 12
